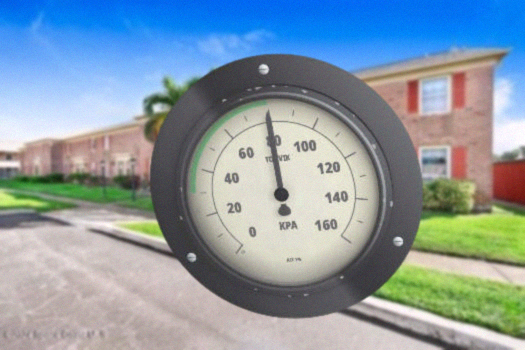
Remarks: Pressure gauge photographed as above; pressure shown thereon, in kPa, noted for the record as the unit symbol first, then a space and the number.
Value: kPa 80
